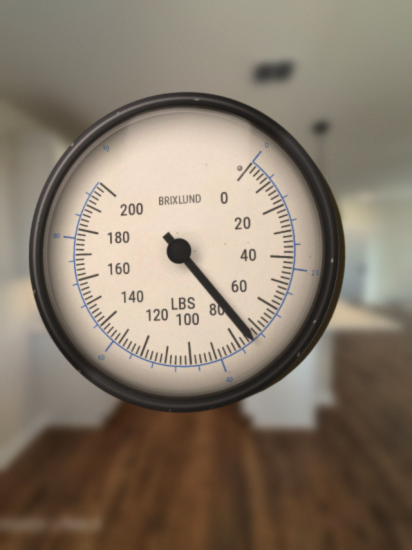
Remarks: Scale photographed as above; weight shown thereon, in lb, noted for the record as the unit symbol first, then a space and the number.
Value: lb 74
